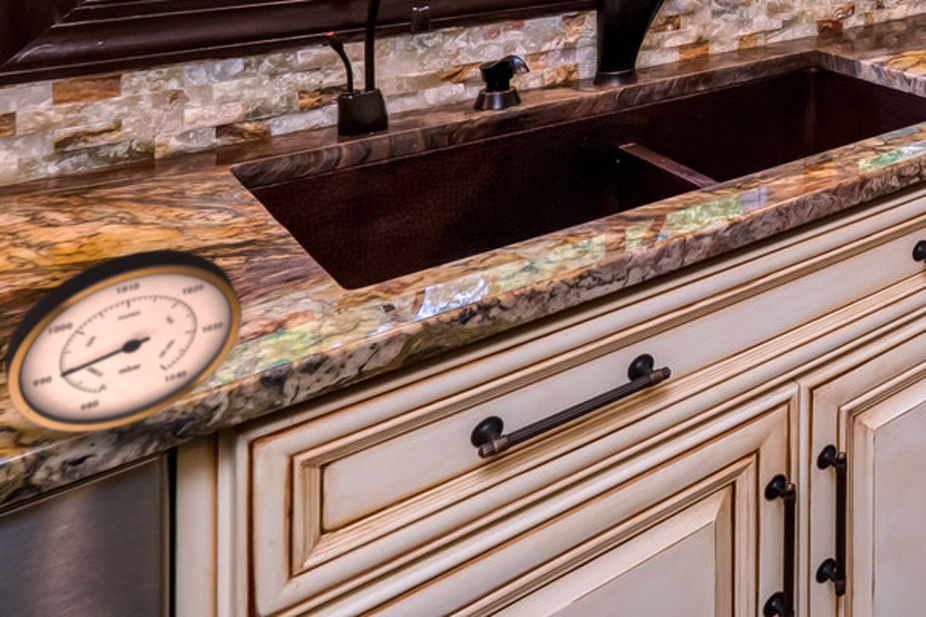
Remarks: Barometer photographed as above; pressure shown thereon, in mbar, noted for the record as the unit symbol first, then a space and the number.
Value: mbar 990
